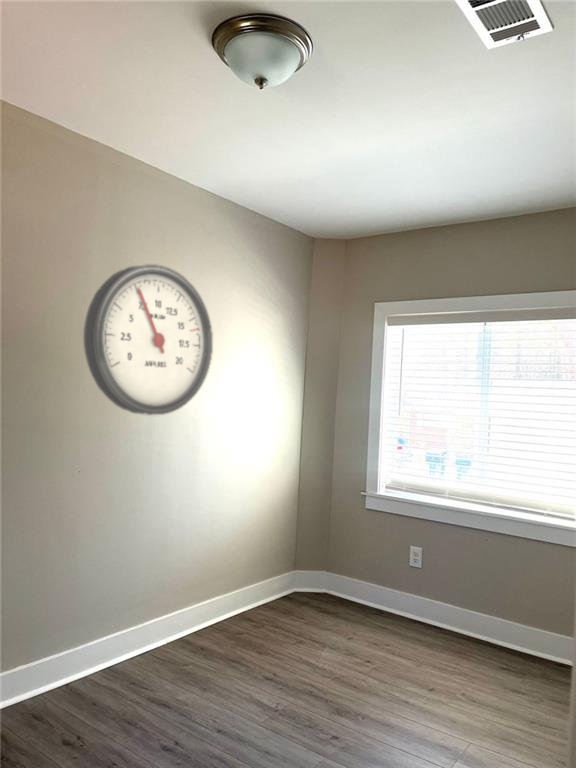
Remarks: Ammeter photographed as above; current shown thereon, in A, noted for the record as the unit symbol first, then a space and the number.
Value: A 7.5
